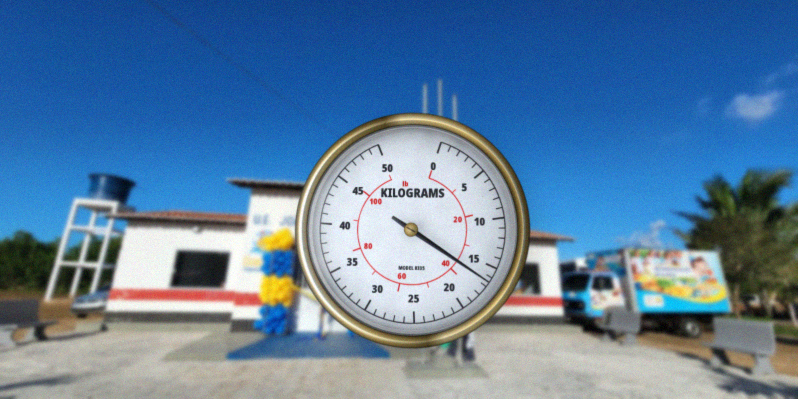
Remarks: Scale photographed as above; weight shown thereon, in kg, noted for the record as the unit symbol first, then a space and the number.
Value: kg 16.5
